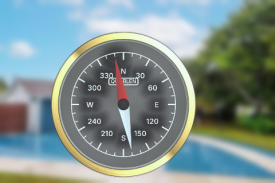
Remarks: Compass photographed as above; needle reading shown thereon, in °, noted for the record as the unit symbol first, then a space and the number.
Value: ° 350
